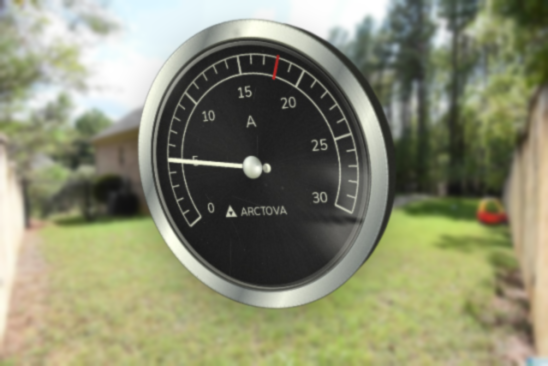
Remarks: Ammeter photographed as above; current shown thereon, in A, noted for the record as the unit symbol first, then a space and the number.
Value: A 5
